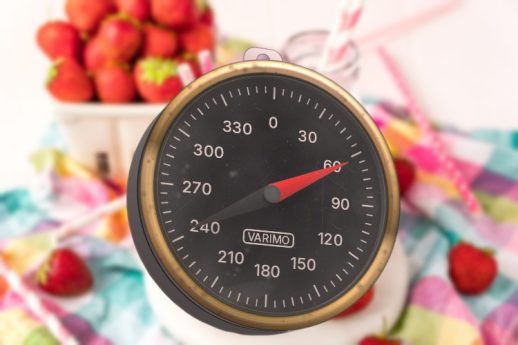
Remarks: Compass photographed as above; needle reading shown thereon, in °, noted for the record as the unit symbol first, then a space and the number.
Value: ° 62.5
